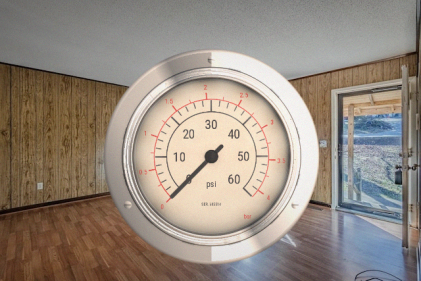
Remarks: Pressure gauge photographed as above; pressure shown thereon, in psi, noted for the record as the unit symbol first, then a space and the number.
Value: psi 0
